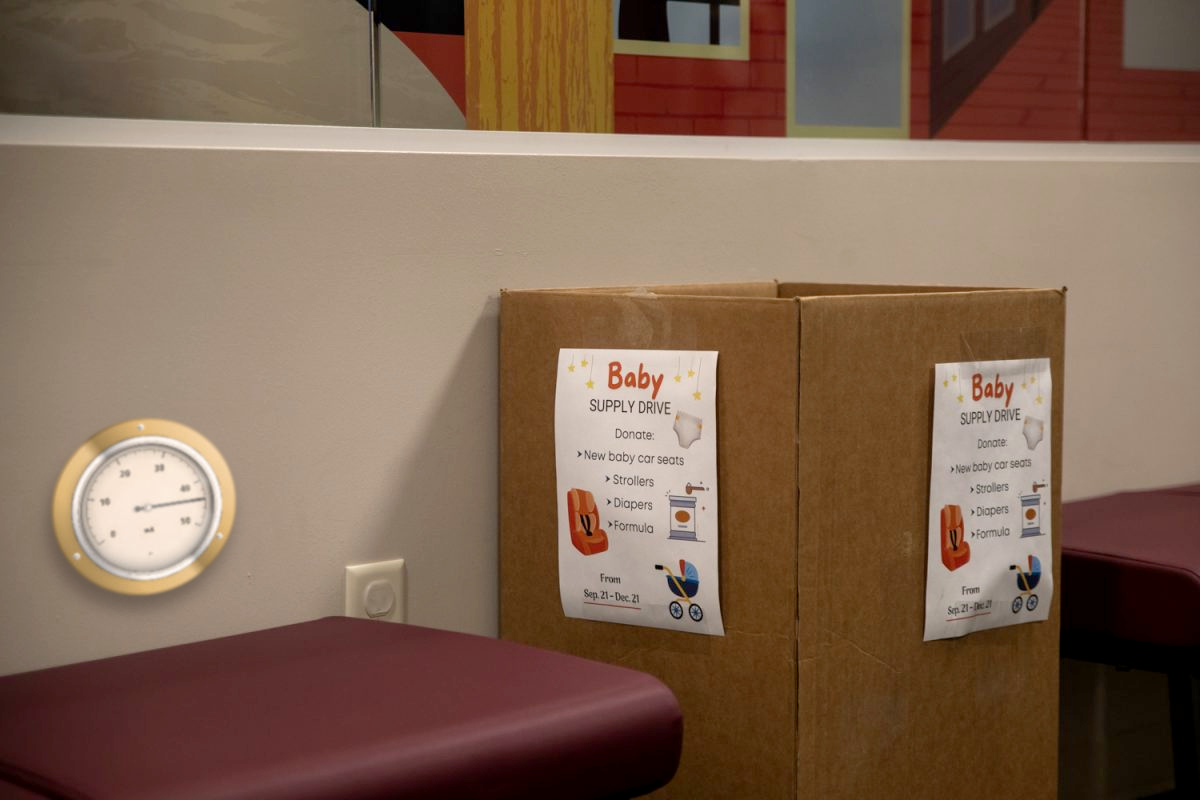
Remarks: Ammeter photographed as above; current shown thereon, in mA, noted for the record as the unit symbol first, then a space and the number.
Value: mA 44
